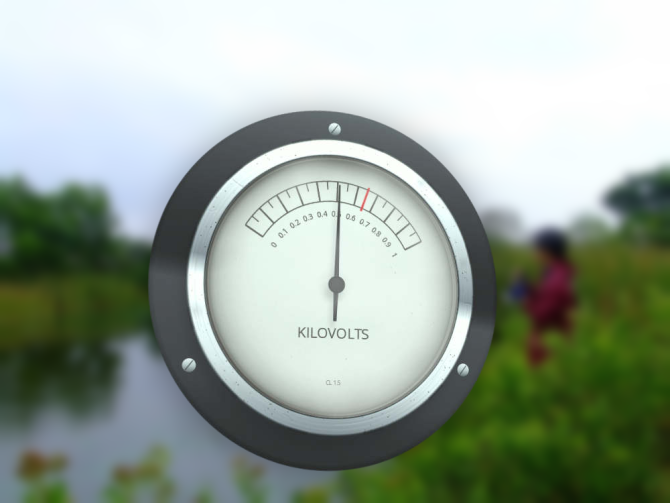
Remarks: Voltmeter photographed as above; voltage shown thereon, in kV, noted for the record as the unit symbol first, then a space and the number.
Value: kV 0.5
